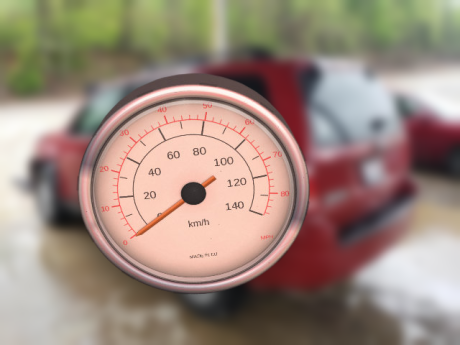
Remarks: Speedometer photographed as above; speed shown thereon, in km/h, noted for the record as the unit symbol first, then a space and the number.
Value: km/h 0
